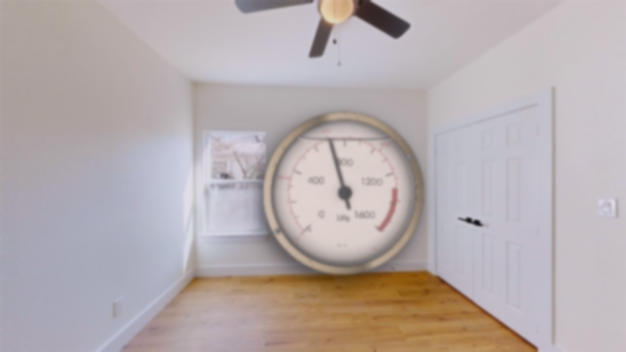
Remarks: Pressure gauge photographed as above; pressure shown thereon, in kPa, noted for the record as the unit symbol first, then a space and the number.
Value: kPa 700
